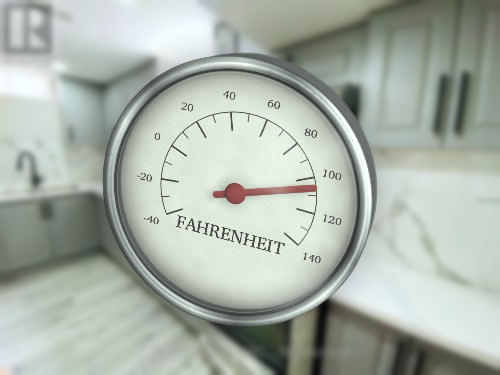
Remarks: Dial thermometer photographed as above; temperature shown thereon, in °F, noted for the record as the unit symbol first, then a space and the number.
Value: °F 105
